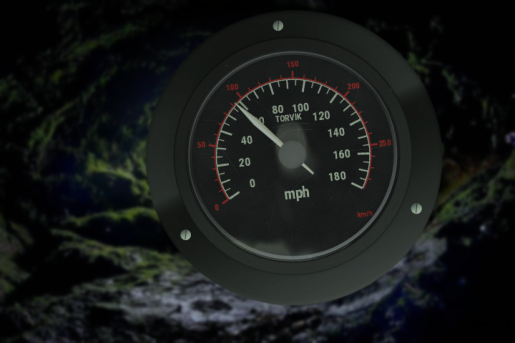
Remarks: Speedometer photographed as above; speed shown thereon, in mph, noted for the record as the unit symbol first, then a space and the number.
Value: mph 57.5
